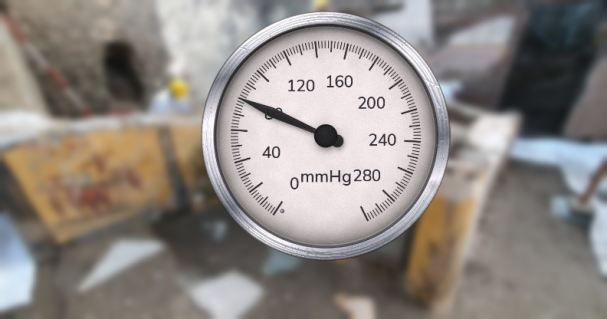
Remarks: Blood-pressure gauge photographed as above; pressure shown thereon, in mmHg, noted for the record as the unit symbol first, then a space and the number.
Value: mmHg 80
